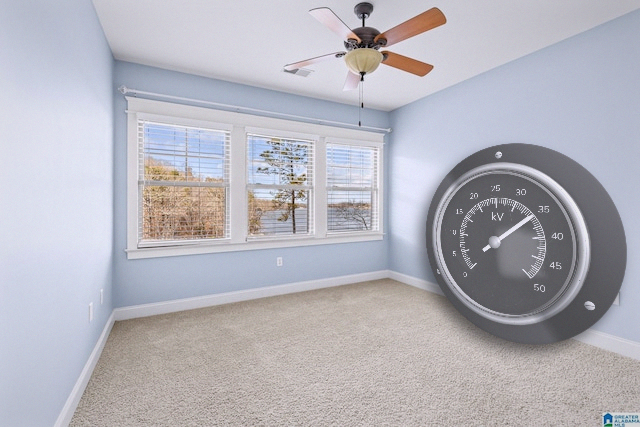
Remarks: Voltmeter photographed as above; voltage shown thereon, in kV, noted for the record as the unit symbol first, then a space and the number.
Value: kV 35
